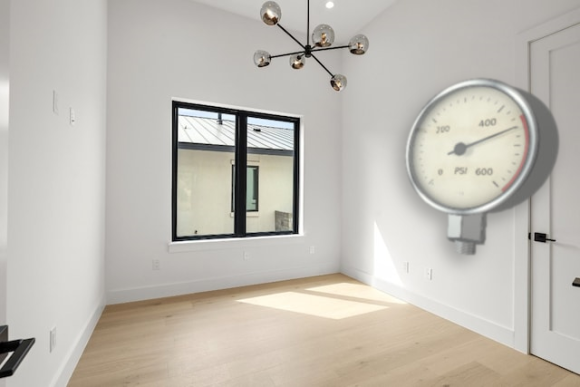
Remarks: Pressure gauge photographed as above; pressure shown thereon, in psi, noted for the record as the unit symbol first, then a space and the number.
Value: psi 460
